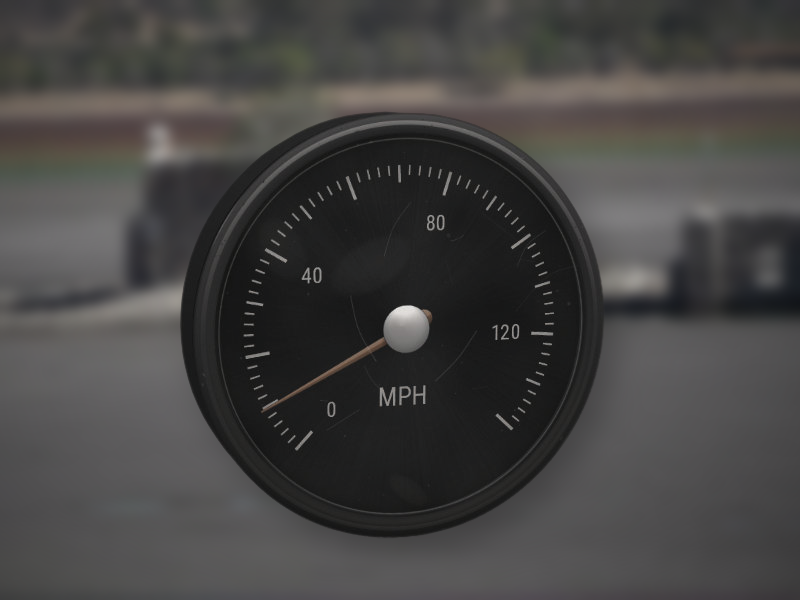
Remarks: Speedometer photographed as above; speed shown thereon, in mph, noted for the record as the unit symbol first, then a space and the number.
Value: mph 10
